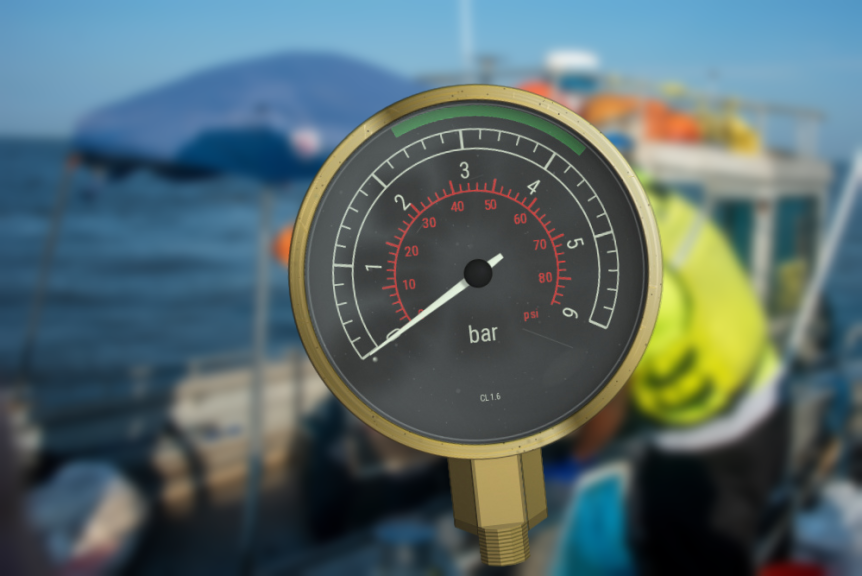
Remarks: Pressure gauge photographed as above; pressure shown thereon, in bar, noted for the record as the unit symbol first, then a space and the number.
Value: bar 0
